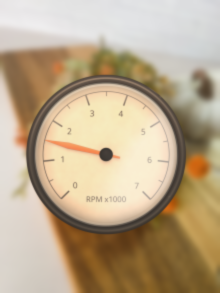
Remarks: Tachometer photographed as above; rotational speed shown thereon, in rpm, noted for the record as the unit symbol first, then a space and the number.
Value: rpm 1500
